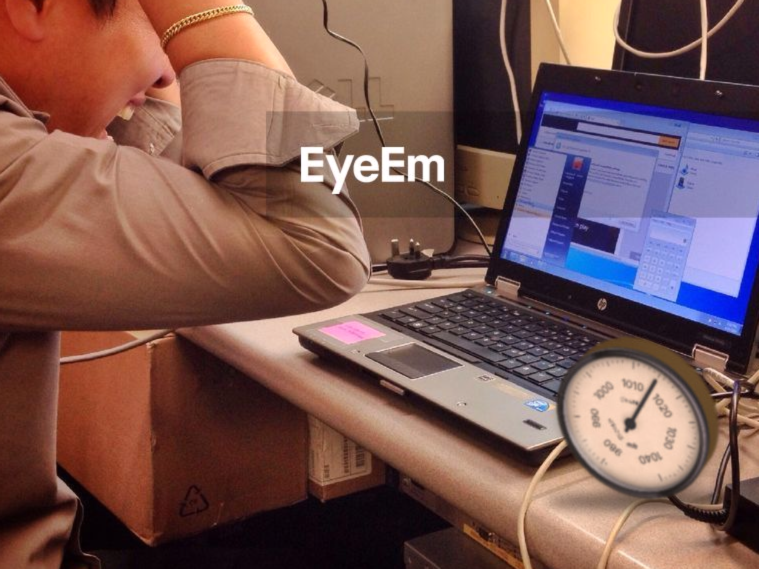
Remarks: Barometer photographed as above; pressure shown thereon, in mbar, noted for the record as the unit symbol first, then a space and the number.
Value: mbar 1015
